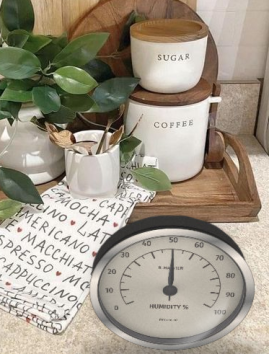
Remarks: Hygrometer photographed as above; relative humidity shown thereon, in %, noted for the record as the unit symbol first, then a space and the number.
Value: % 50
